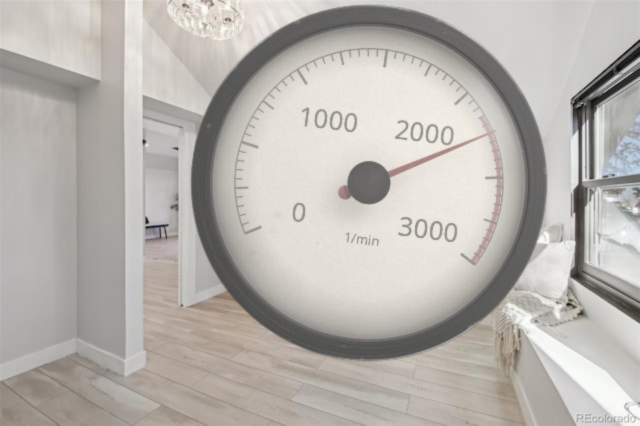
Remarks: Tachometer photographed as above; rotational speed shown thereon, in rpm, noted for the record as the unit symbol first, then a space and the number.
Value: rpm 2250
